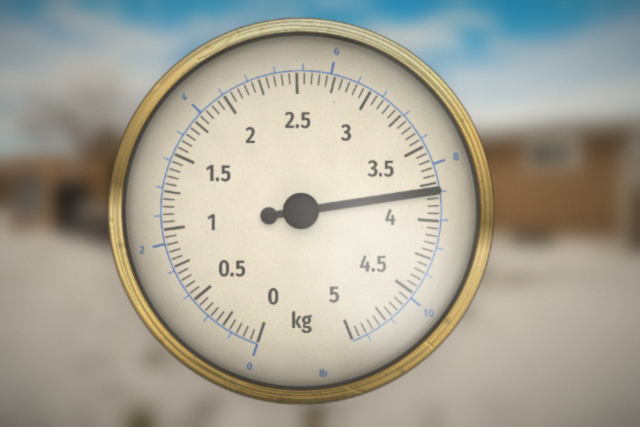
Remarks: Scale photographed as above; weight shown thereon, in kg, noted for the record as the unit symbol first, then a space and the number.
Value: kg 3.8
